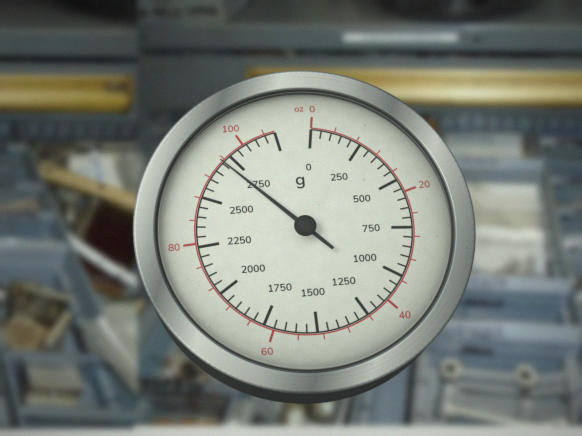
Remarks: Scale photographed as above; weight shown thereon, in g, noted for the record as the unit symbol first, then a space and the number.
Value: g 2700
